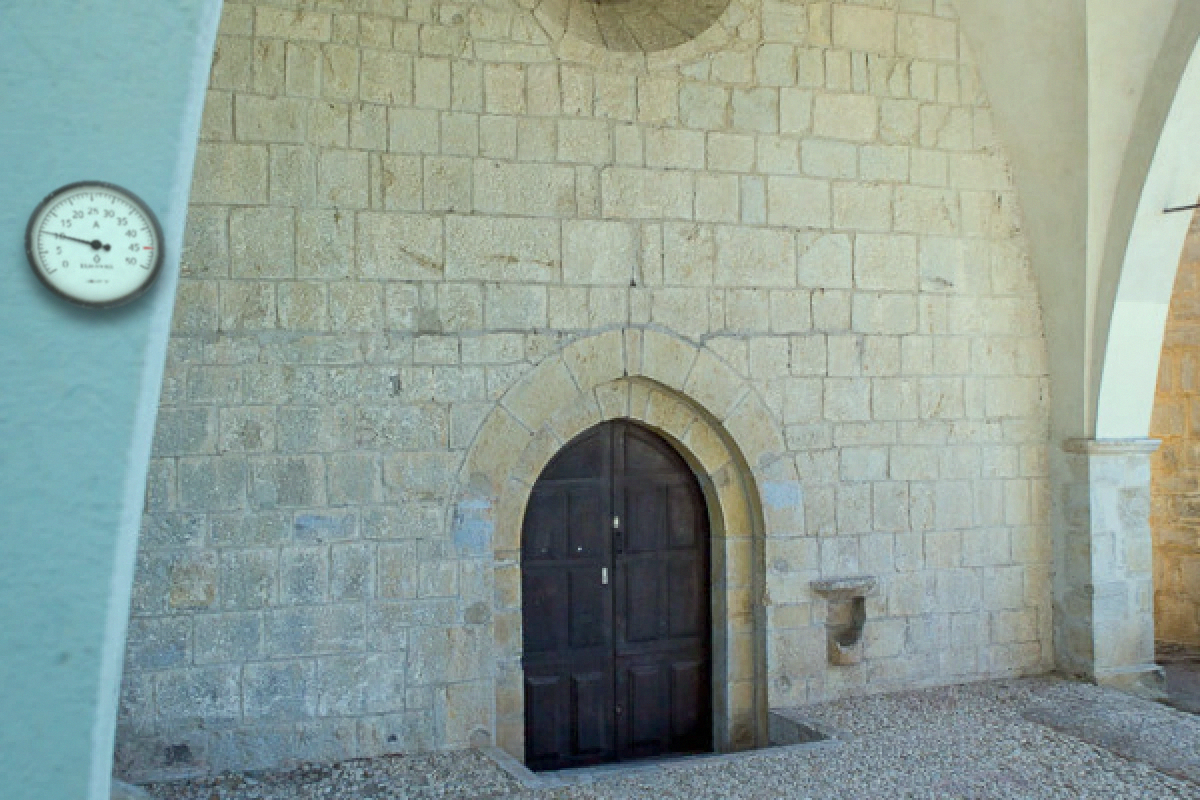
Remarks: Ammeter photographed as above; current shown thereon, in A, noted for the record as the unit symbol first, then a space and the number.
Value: A 10
